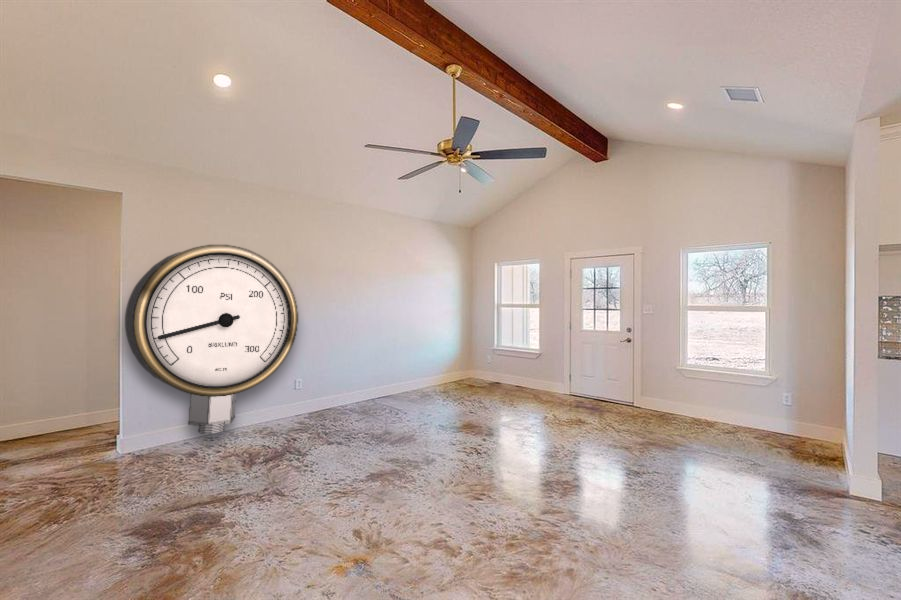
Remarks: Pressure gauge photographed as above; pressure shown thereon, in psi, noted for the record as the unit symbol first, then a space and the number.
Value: psi 30
